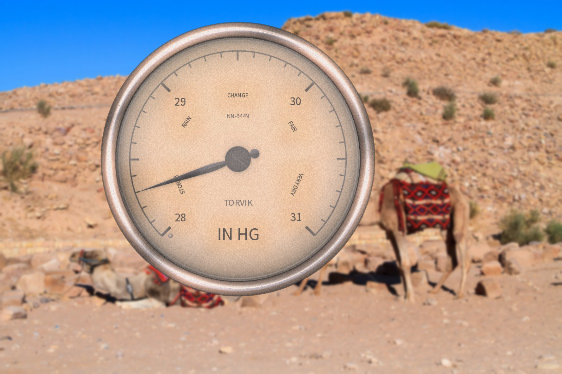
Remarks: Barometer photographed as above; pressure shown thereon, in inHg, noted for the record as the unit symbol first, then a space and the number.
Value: inHg 28.3
